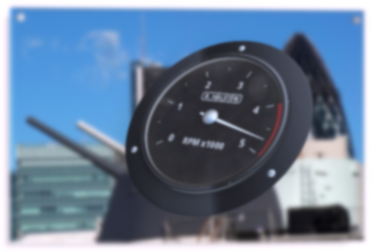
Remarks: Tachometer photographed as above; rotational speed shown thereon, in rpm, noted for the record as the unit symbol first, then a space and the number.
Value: rpm 4750
